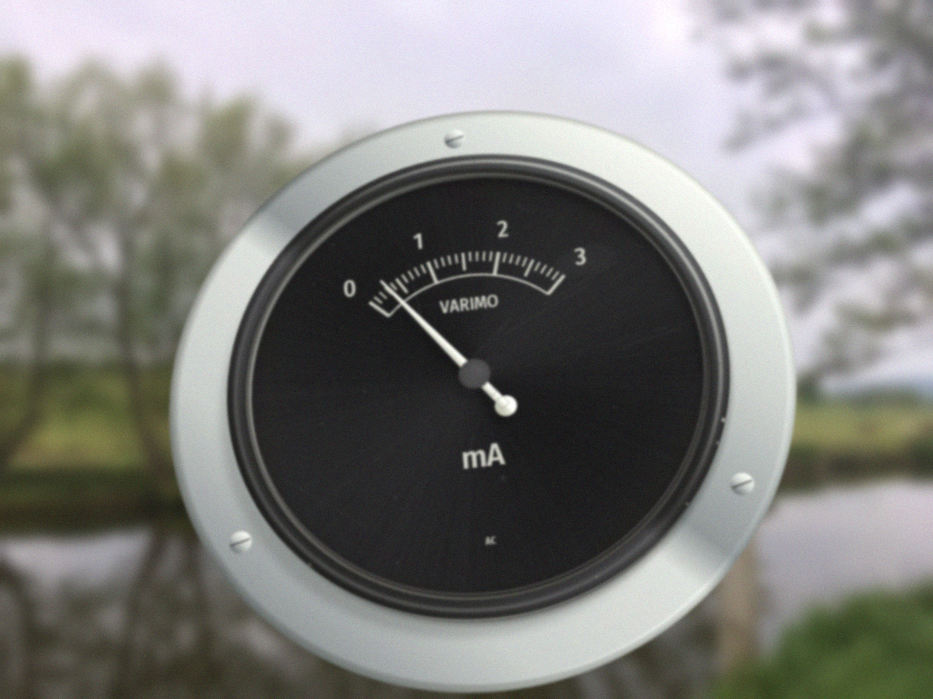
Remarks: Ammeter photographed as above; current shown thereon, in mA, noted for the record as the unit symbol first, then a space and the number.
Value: mA 0.3
